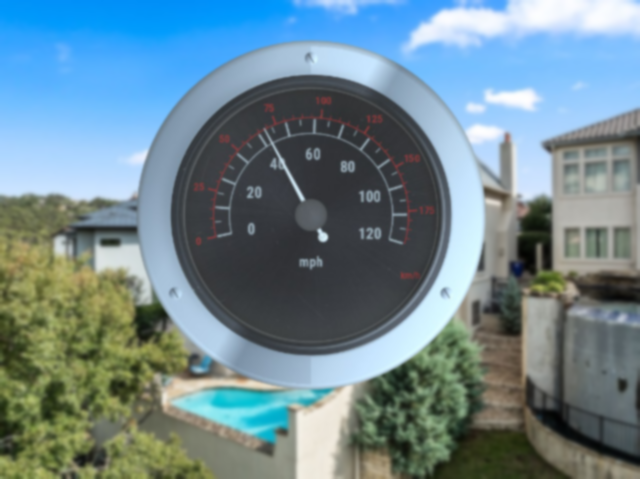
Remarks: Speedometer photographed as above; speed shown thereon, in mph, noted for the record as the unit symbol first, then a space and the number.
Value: mph 42.5
